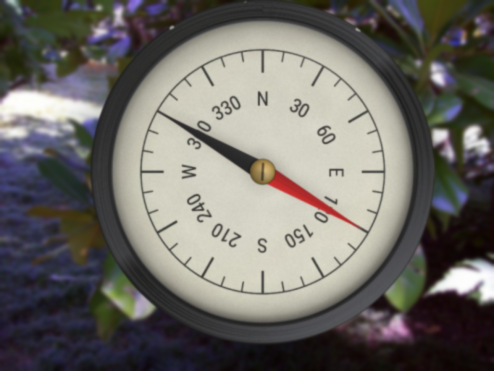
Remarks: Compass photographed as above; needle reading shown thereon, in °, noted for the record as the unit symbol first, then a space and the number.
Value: ° 120
